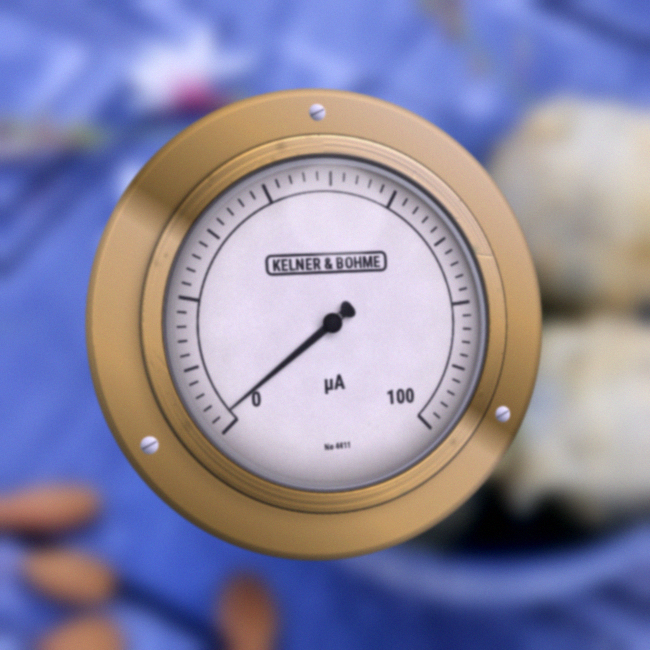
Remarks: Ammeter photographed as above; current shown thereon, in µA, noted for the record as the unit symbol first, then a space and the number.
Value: µA 2
